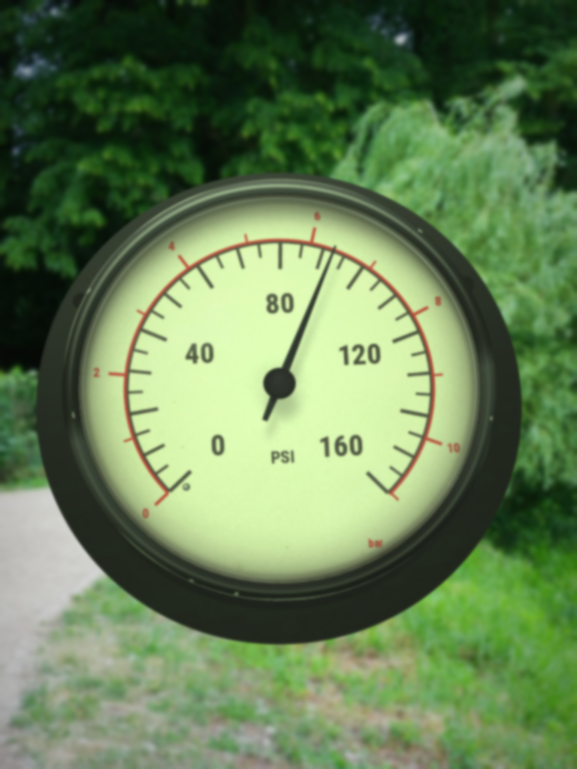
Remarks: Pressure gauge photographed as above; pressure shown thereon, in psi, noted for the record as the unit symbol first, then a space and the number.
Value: psi 92.5
